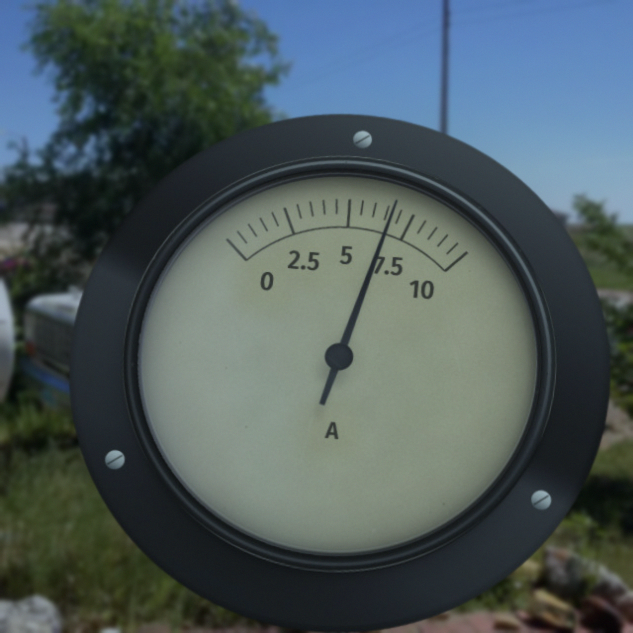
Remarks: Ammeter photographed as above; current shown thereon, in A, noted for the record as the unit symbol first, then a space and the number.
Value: A 6.75
